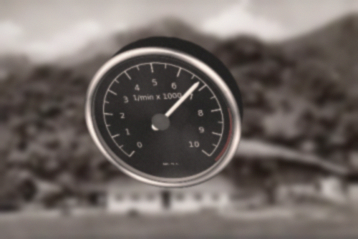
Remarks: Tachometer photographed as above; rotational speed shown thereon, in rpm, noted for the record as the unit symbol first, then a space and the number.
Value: rpm 6750
